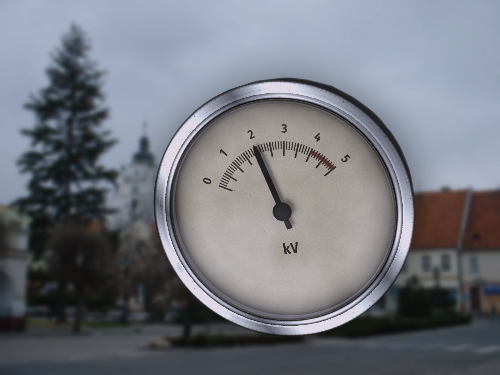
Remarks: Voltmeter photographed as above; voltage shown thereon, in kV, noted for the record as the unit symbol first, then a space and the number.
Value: kV 2
